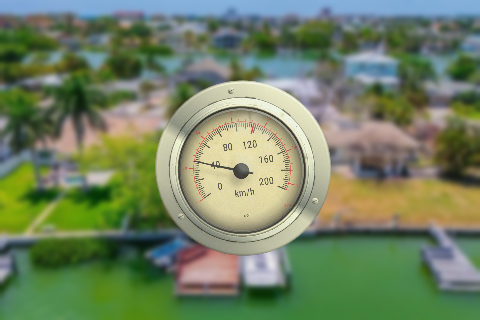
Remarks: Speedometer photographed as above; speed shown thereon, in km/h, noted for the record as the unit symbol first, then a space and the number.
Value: km/h 40
